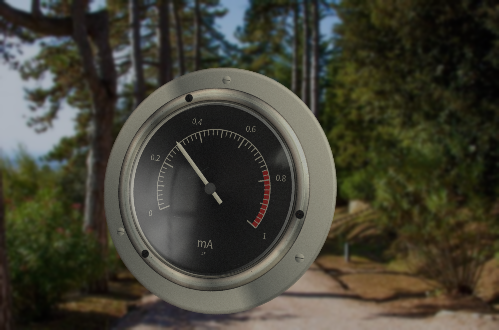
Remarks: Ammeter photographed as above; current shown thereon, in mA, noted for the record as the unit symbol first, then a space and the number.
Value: mA 0.3
